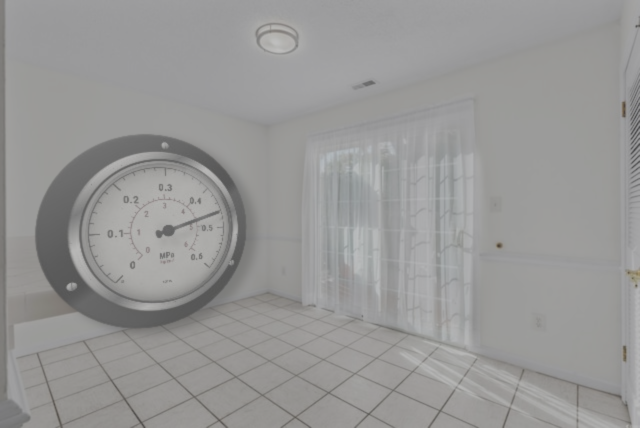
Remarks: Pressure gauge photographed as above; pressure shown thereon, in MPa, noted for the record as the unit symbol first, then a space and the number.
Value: MPa 0.46
